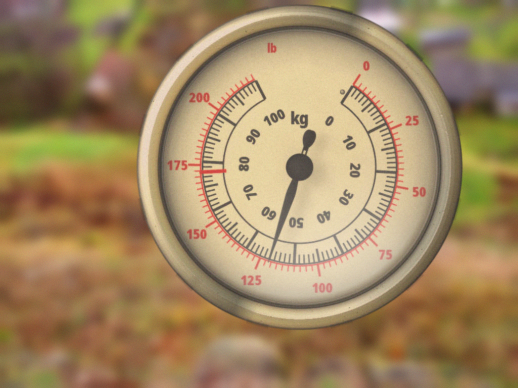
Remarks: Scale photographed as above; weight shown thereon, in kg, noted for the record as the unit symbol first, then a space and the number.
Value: kg 55
